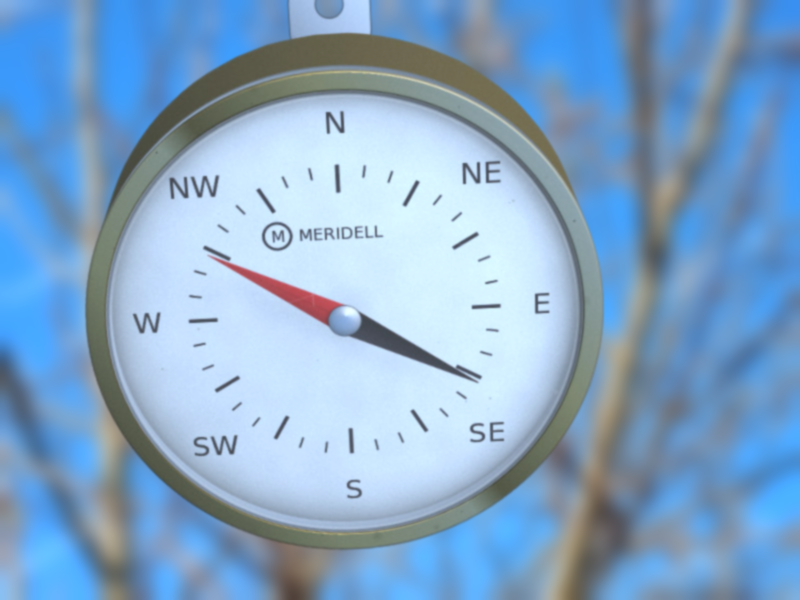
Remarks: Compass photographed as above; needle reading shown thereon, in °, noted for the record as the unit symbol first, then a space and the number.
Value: ° 300
